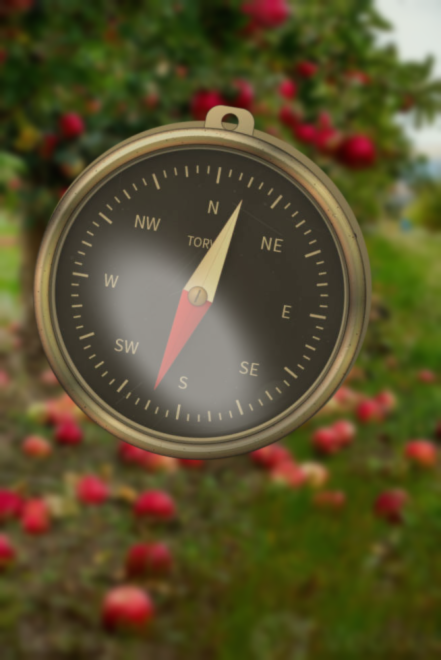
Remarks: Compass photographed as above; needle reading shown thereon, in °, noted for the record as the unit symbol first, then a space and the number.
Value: ° 195
